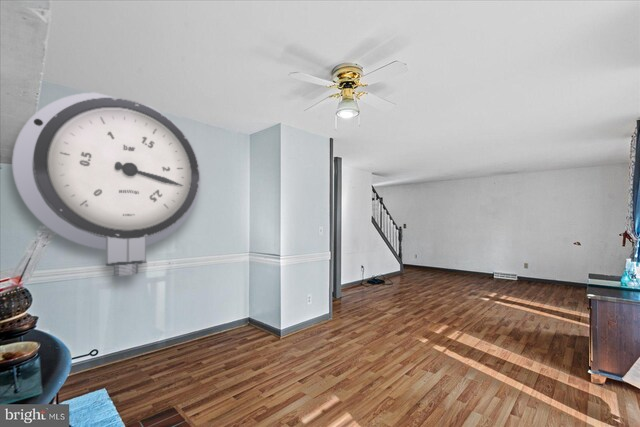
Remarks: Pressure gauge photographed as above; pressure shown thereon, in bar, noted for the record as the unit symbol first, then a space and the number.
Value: bar 2.2
